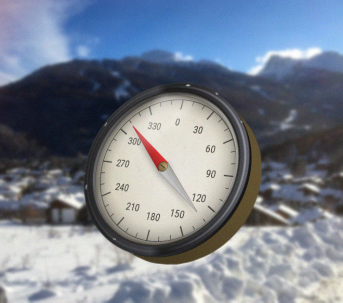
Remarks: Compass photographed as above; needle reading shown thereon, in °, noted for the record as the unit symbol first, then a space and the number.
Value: ° 310
